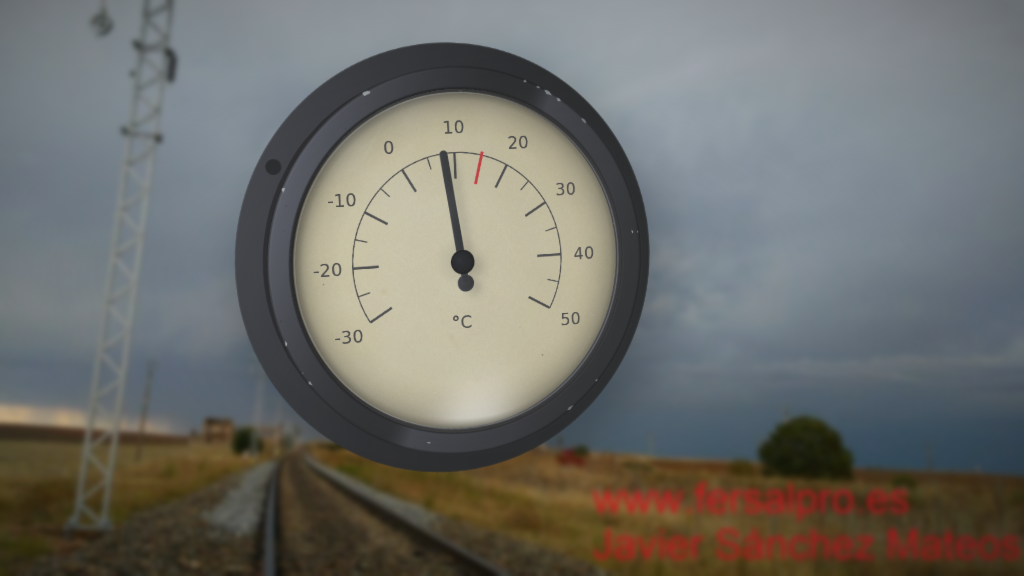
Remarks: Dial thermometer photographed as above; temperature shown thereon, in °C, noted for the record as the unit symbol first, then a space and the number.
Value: °C 7.5
